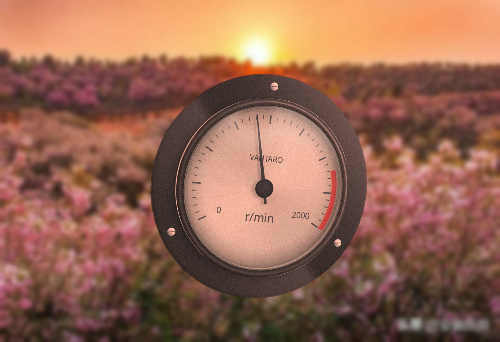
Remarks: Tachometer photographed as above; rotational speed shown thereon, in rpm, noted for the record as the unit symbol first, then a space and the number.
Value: rpm 900
